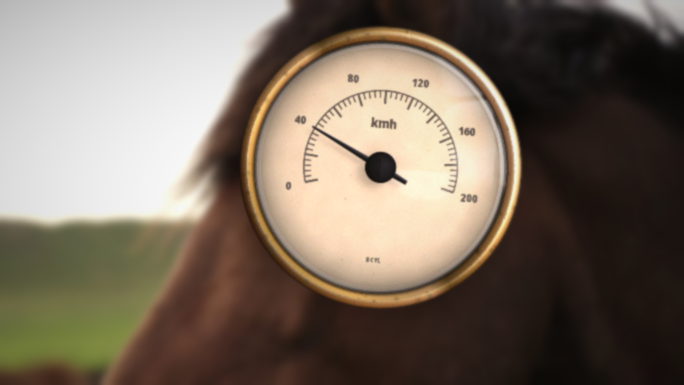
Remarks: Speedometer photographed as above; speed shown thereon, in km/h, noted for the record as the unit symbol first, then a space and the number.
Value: km/h 40
